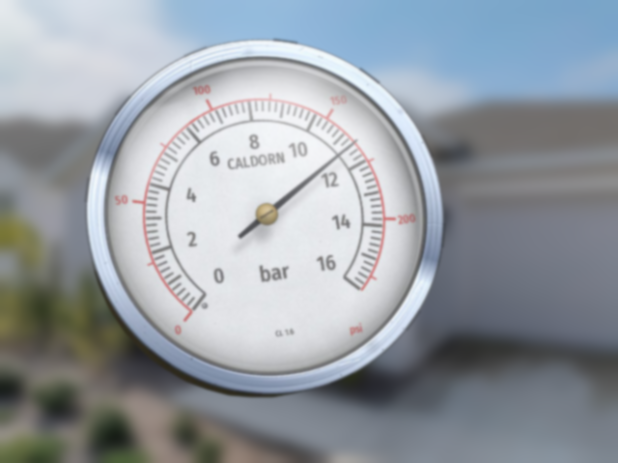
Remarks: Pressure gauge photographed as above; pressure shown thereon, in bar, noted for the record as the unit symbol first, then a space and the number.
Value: bar 11.4
